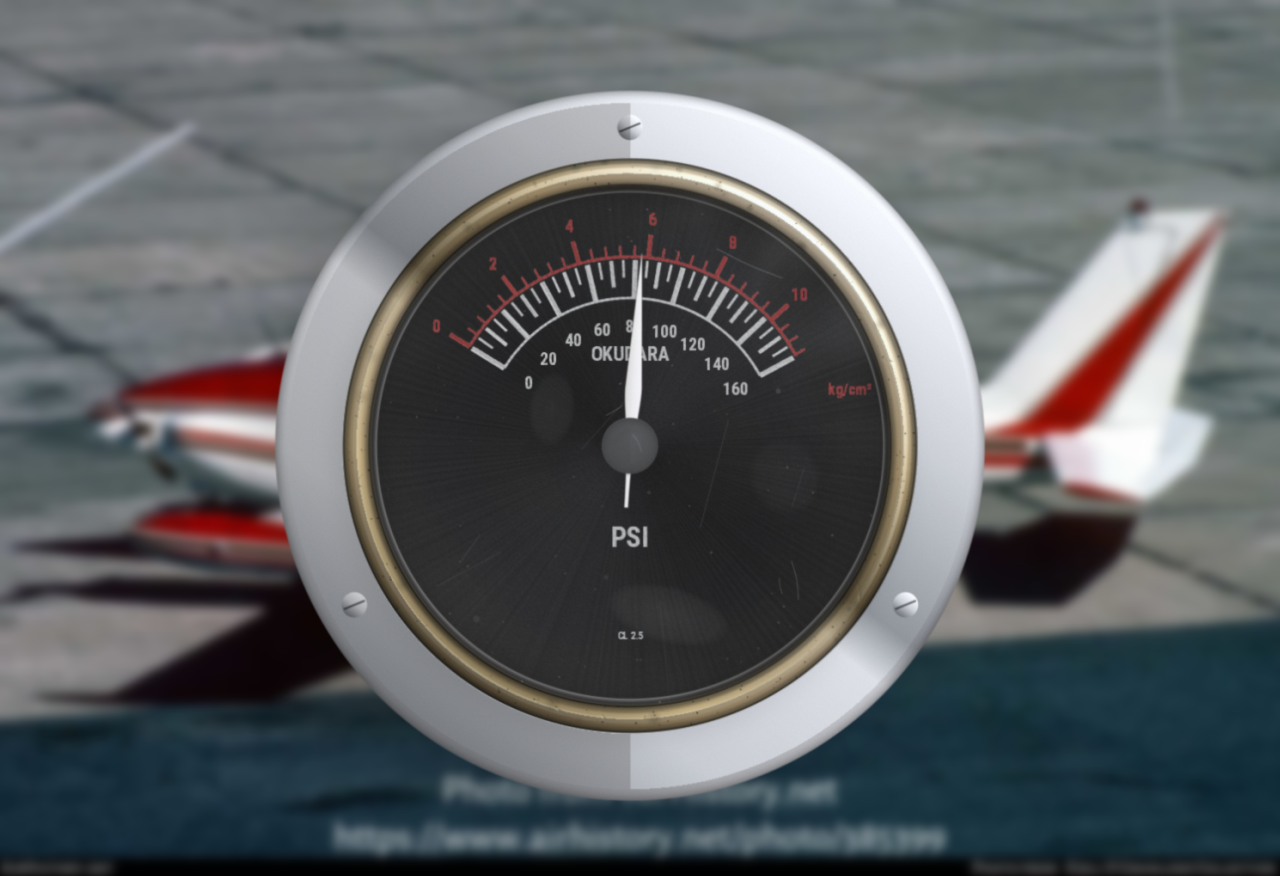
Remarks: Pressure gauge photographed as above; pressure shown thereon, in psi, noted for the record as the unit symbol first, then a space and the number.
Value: psi 82.5
